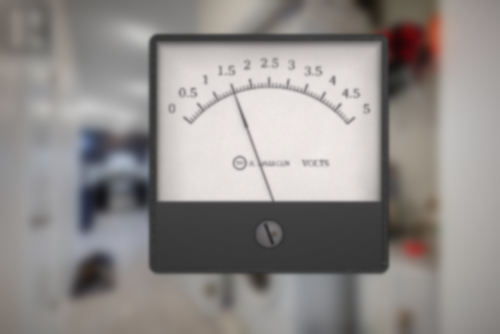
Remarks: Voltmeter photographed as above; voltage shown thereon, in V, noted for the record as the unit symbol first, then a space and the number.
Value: V 1.5
